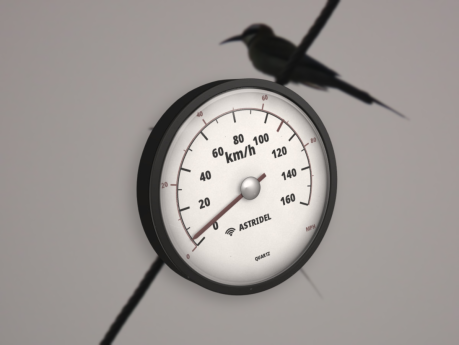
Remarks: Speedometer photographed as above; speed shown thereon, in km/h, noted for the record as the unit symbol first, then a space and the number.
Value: km/h 5
